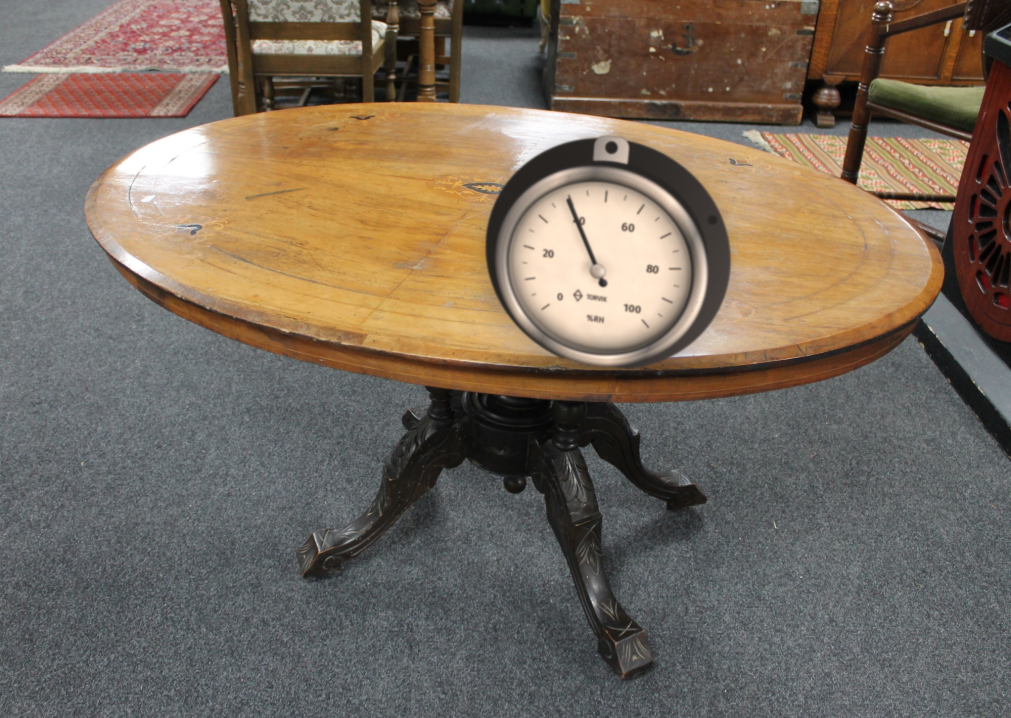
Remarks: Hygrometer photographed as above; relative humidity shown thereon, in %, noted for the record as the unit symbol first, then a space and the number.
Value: % 40
